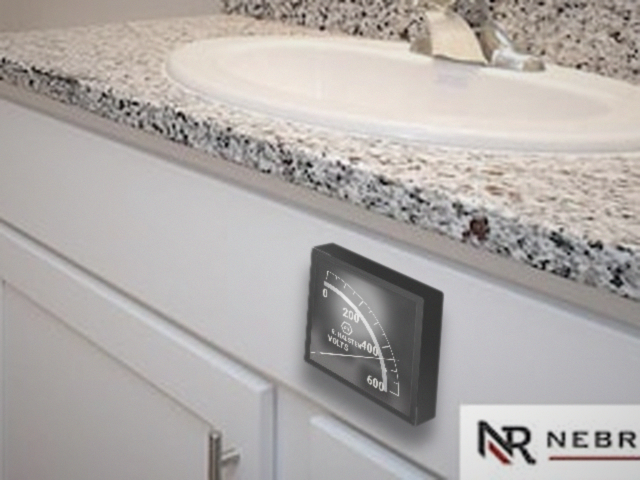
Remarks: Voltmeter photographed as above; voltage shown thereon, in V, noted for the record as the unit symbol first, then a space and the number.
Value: V 450
